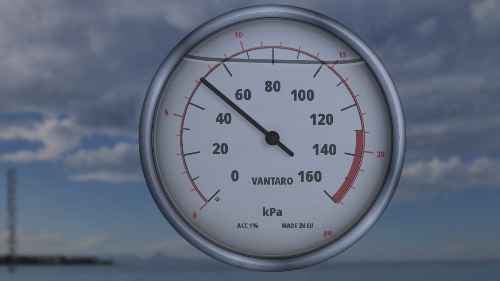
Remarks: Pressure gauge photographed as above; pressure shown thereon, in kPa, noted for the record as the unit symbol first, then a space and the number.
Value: kPa 50
